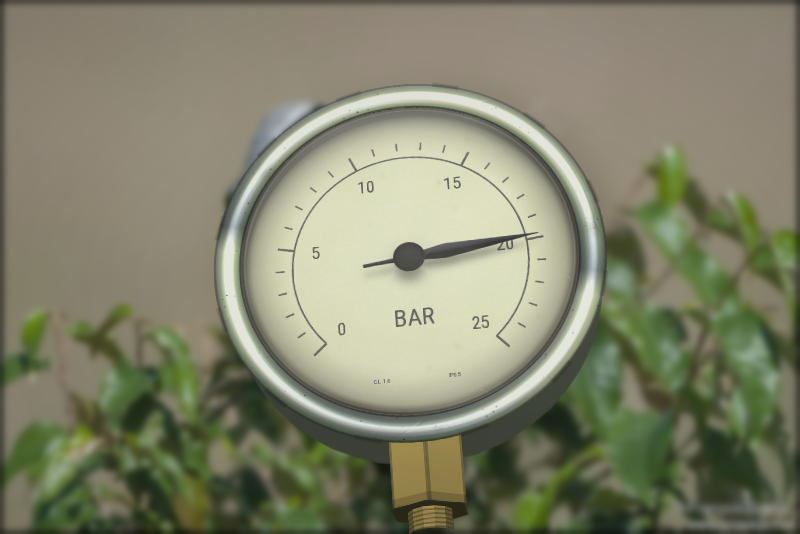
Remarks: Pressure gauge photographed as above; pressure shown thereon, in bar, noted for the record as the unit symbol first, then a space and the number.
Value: bar 20
